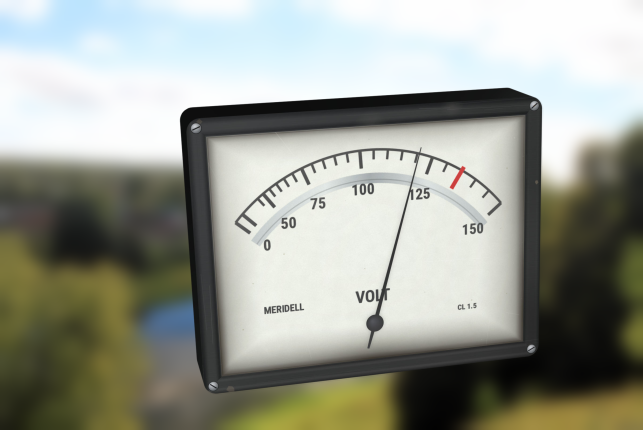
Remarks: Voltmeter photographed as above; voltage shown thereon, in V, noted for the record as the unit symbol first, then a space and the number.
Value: V 120
